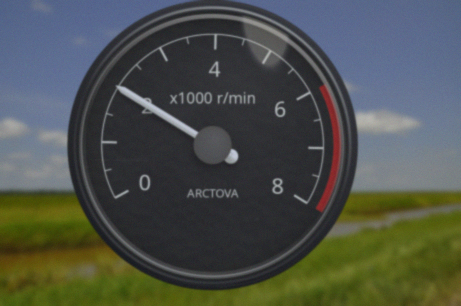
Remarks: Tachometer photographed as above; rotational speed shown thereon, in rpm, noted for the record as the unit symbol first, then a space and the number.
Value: rpm 2000
